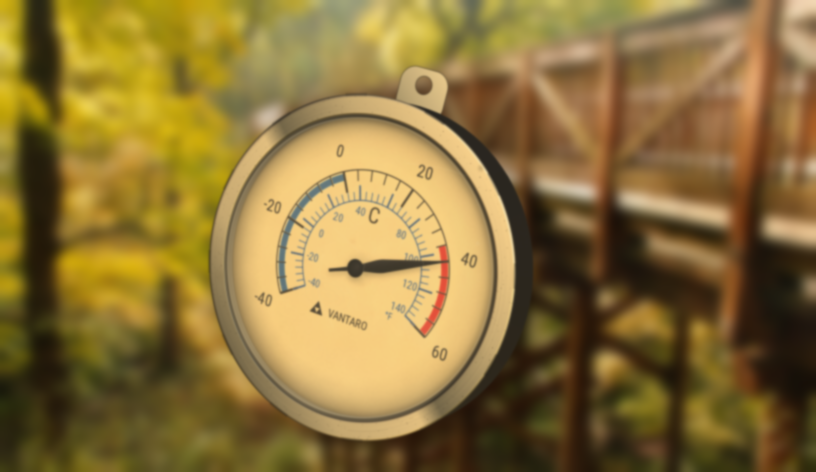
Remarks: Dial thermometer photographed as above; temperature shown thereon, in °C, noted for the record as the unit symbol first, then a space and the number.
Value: °C 40
